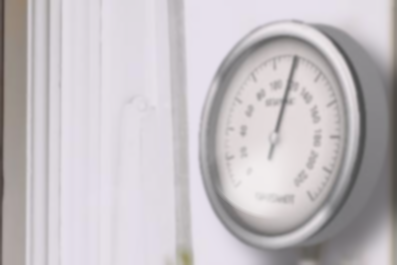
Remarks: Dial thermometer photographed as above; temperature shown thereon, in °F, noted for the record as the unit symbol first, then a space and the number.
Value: °F 120
